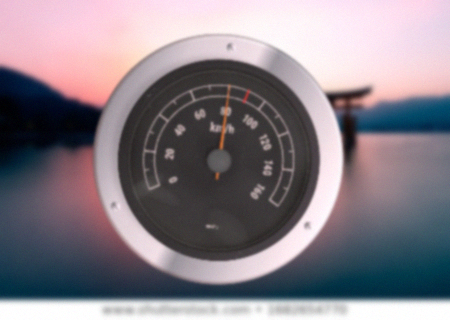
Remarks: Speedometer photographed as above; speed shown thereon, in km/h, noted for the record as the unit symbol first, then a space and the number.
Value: km/h 80
